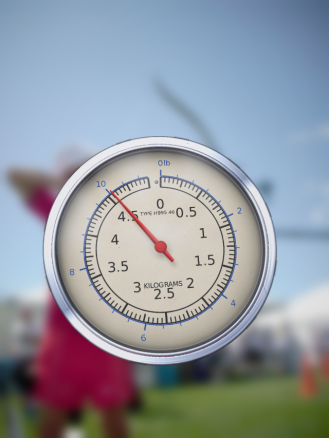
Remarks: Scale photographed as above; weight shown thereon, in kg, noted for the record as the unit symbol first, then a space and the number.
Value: kg 4.55
